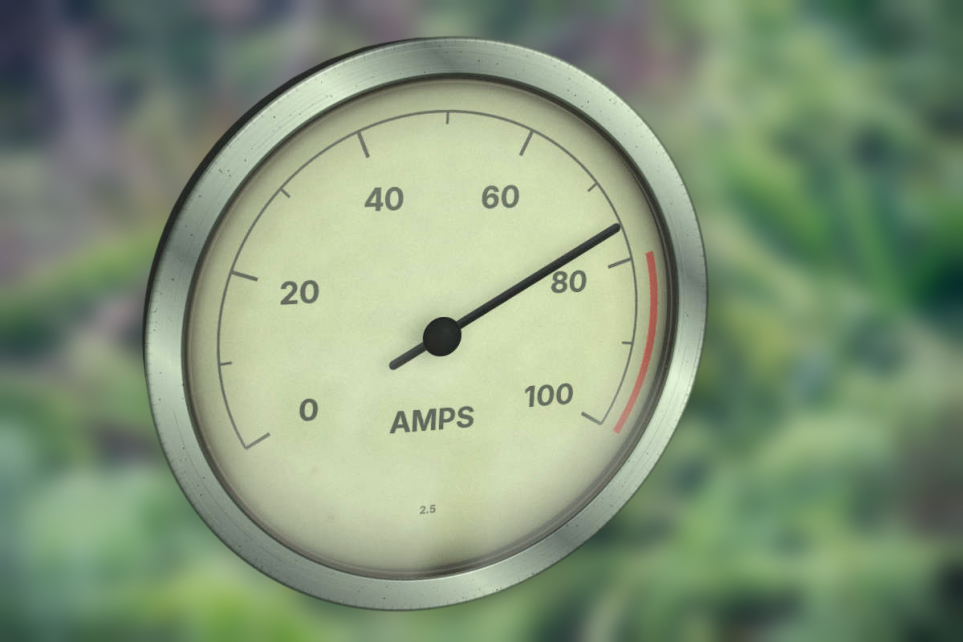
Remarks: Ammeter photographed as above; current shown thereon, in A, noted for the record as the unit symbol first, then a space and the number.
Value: A 75
